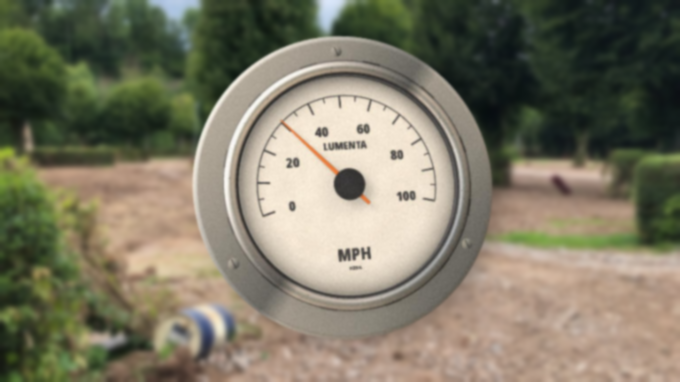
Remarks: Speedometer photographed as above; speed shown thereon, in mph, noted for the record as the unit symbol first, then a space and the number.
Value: mph 30
